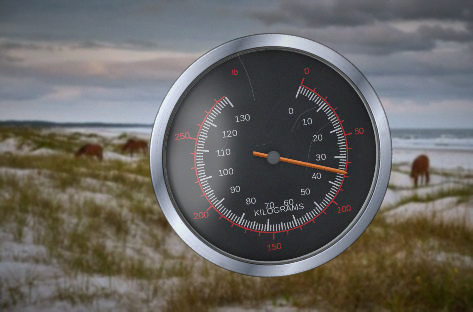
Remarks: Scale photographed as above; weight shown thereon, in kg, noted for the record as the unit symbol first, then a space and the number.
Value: kg 35
